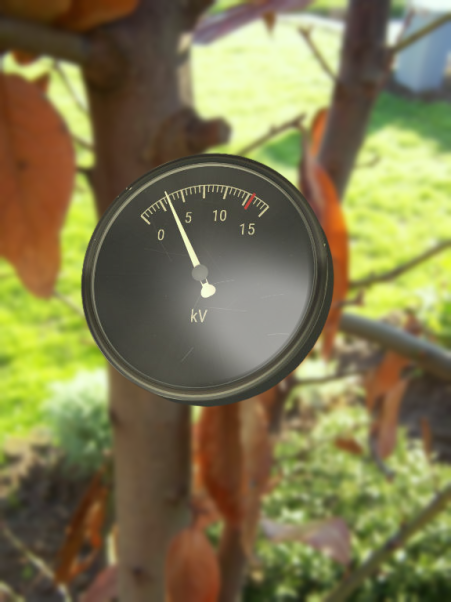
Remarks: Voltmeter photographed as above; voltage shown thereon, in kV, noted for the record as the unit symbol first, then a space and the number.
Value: kV 3.5
